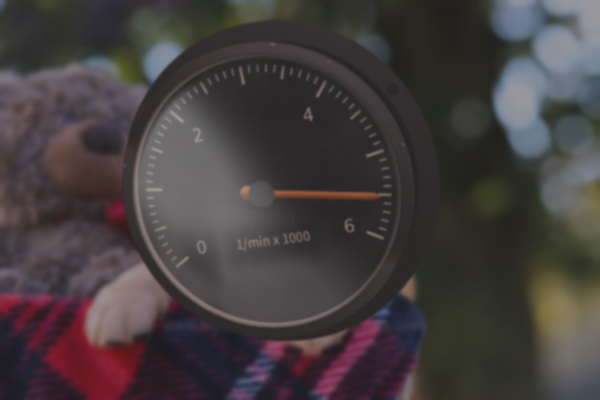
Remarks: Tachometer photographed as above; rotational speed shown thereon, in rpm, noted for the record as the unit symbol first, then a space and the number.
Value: rpm 5500
